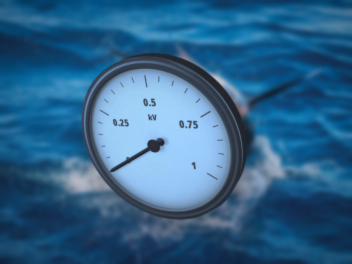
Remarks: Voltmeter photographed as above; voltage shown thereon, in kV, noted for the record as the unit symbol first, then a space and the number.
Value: kV 0
